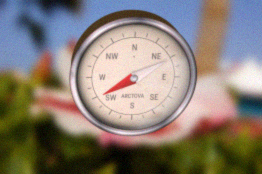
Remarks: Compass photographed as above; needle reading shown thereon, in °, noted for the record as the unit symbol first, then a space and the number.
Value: ° 240
